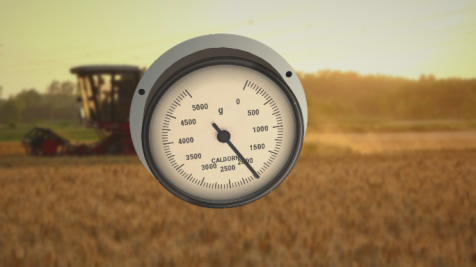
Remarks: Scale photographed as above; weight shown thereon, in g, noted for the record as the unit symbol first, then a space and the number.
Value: g 2000
